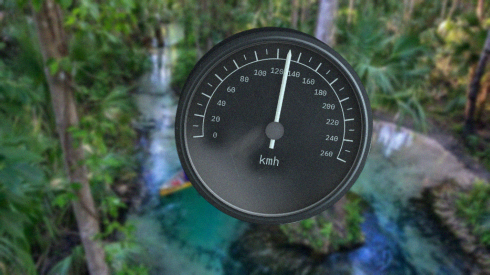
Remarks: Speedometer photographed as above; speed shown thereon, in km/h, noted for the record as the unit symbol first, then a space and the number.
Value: km/h 130
